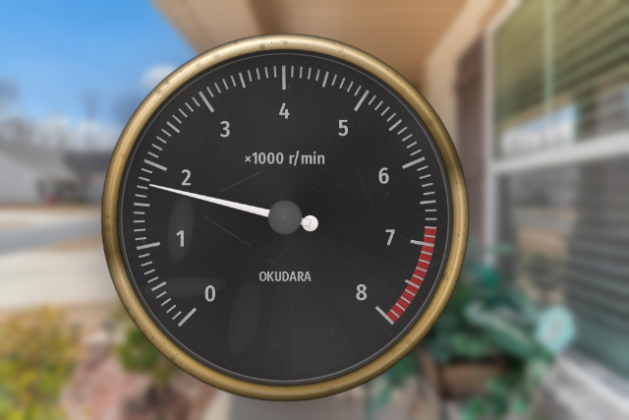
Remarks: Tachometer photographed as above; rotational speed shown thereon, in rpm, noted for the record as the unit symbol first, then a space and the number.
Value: rpm 1750
